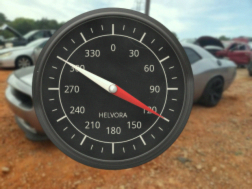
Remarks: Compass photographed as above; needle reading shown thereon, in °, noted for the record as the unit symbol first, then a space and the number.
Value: ° 120
